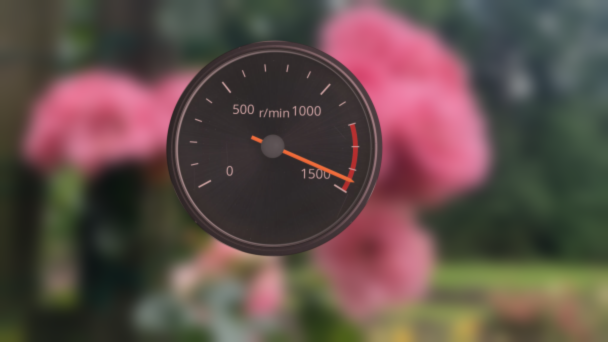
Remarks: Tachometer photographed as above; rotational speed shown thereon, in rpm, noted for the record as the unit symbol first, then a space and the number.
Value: rpm 1450
